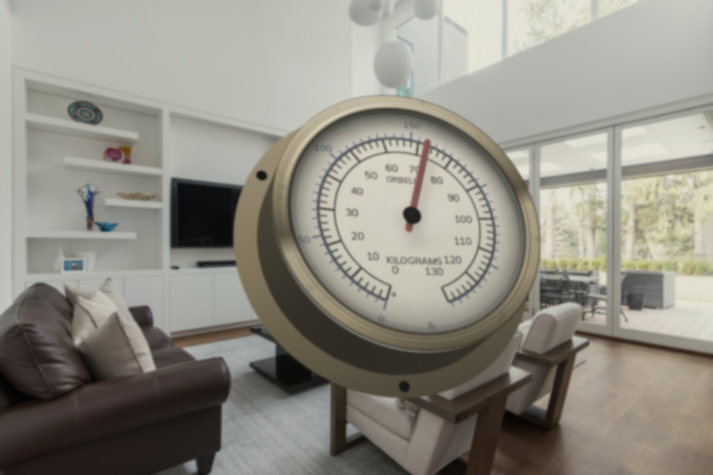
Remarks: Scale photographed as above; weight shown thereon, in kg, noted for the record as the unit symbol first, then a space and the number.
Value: kg 72
